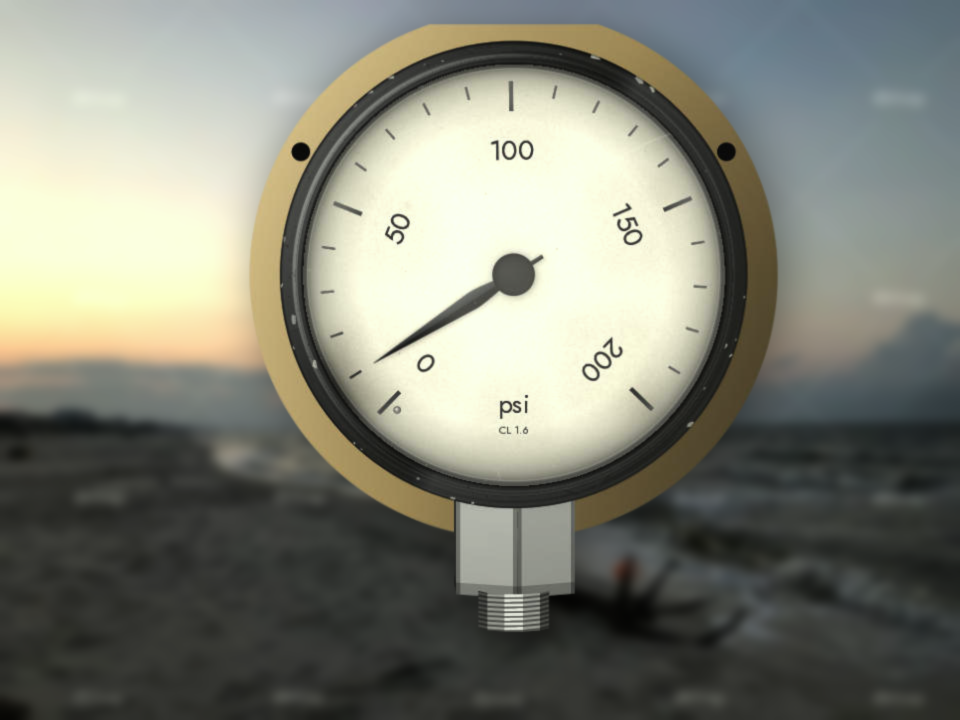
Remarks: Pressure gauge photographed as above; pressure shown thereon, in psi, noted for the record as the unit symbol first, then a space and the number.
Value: psi 10
